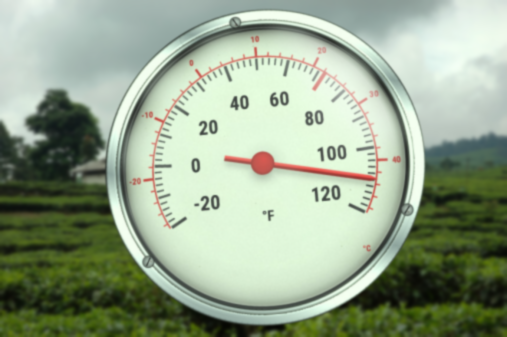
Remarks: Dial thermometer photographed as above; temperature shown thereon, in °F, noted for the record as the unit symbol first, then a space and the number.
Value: °F 110
